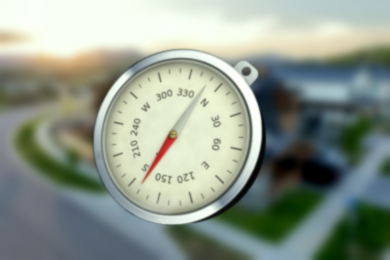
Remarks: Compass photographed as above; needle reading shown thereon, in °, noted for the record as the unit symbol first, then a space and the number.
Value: ° 170
